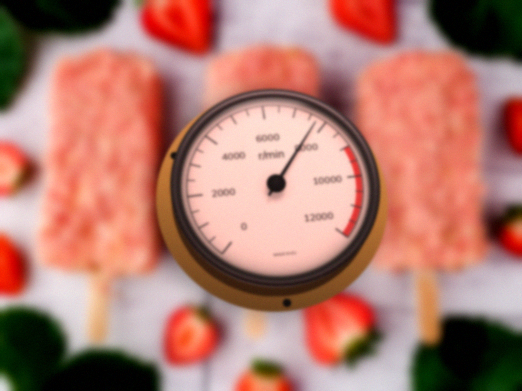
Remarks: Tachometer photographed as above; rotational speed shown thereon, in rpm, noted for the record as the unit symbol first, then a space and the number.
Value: rpm 7750
